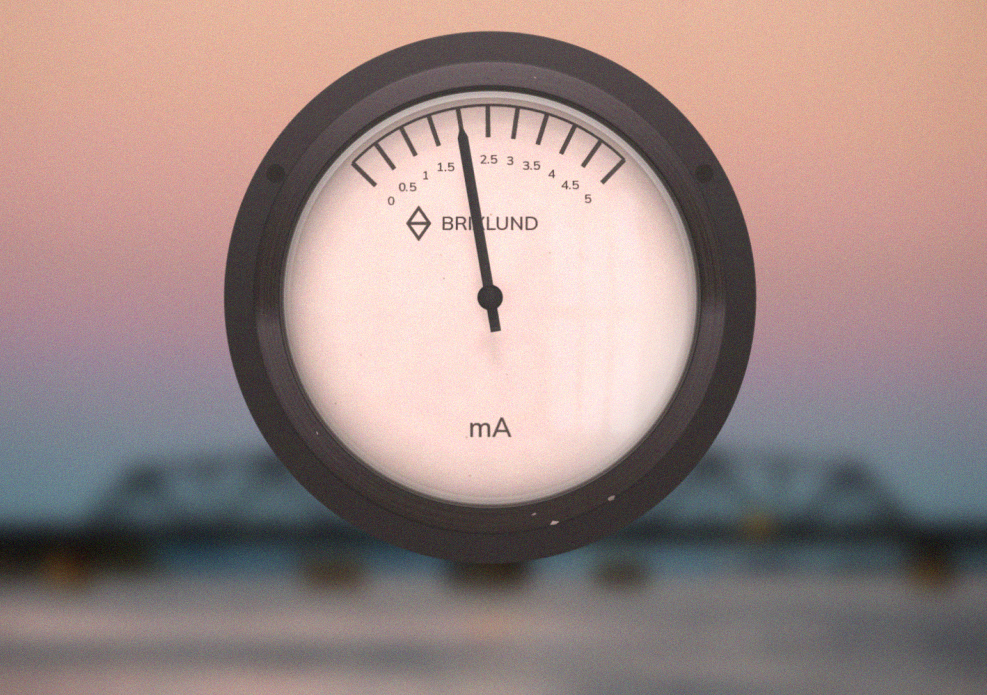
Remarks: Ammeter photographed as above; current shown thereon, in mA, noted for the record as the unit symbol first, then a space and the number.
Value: mA 2
